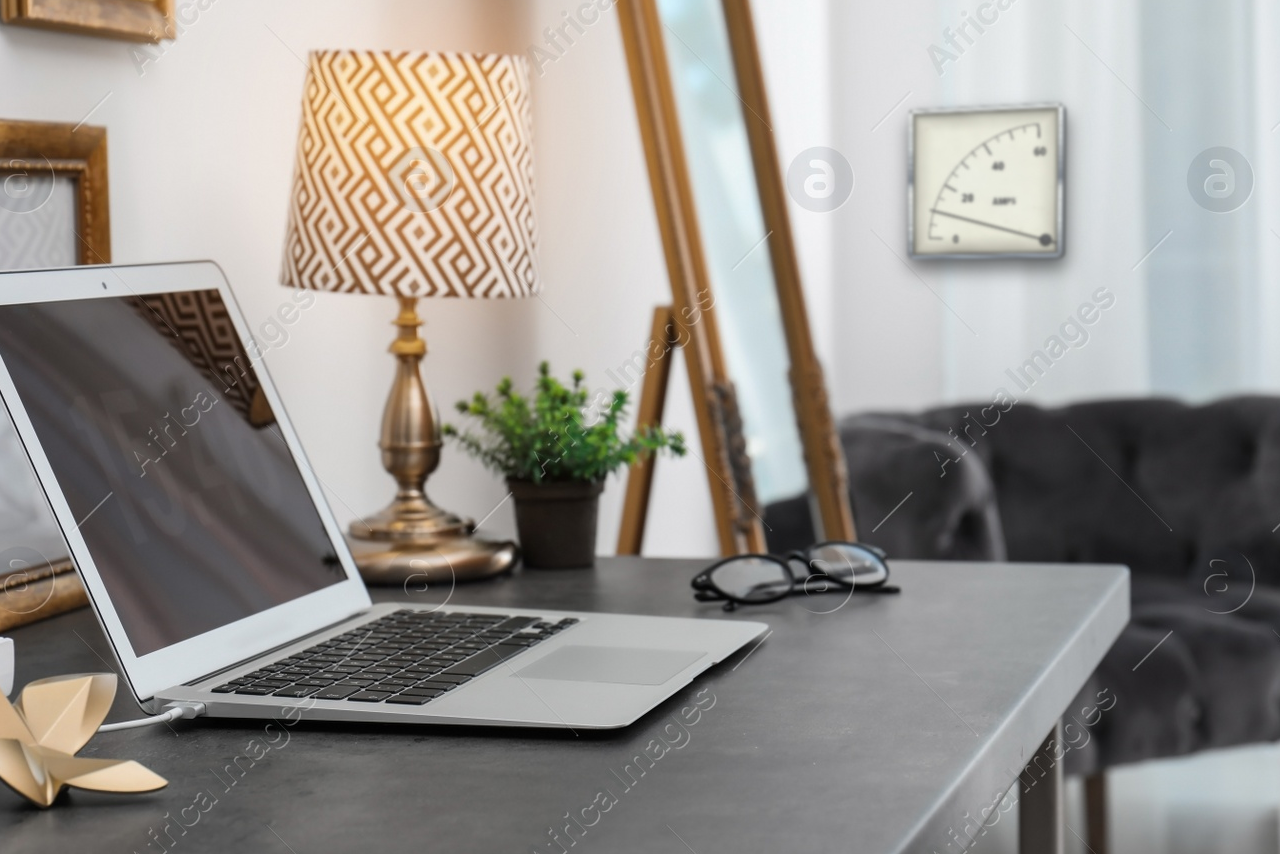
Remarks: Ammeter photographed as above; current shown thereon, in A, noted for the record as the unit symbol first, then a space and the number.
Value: A 10
